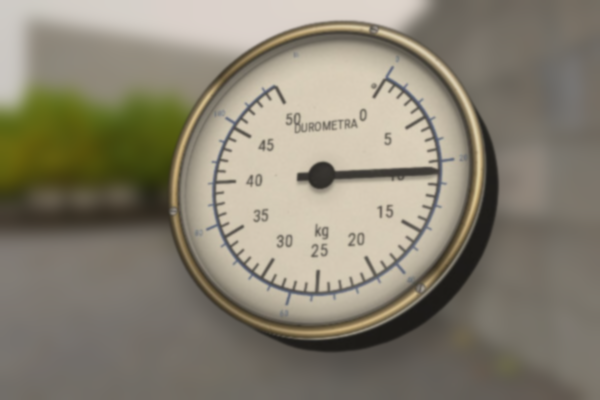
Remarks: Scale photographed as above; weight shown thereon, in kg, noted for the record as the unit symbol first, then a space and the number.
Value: kg 10
